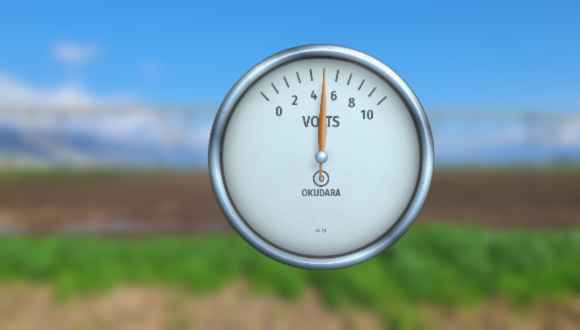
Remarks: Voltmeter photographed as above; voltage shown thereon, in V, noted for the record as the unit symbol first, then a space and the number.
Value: V 5
